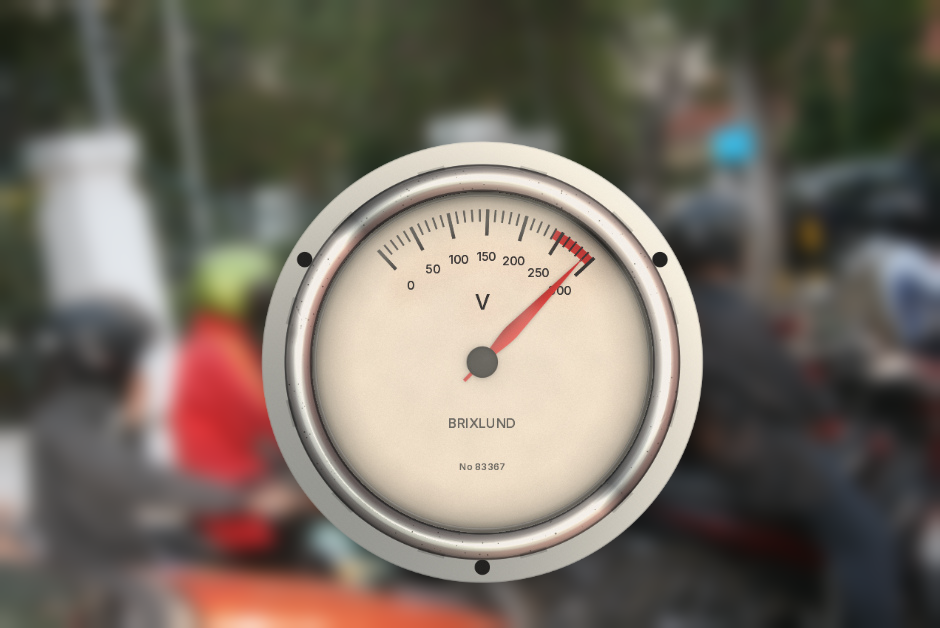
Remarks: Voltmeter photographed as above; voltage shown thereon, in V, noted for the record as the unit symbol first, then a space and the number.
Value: V 290
